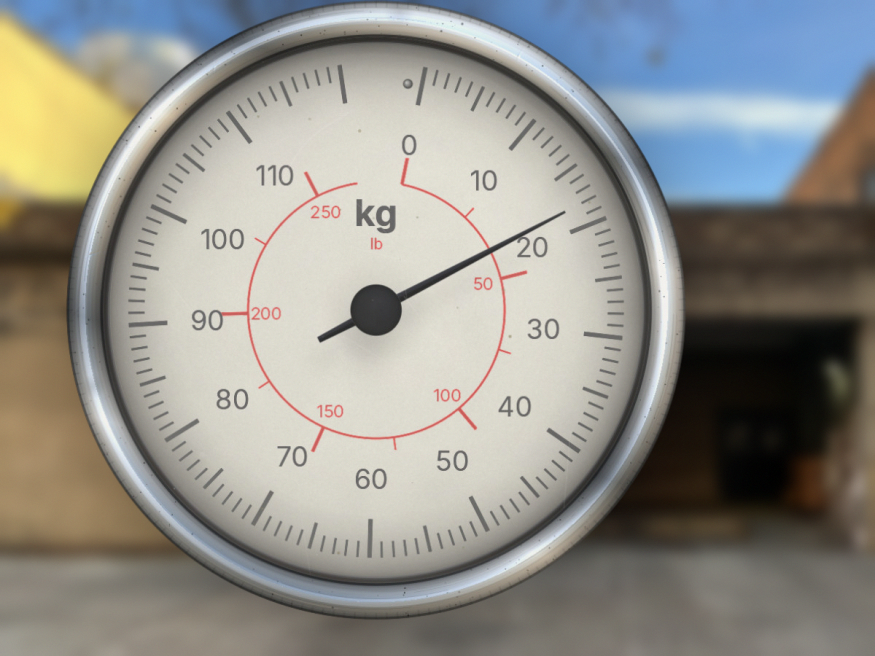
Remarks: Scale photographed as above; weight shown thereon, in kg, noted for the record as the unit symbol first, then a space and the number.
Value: kg 18
